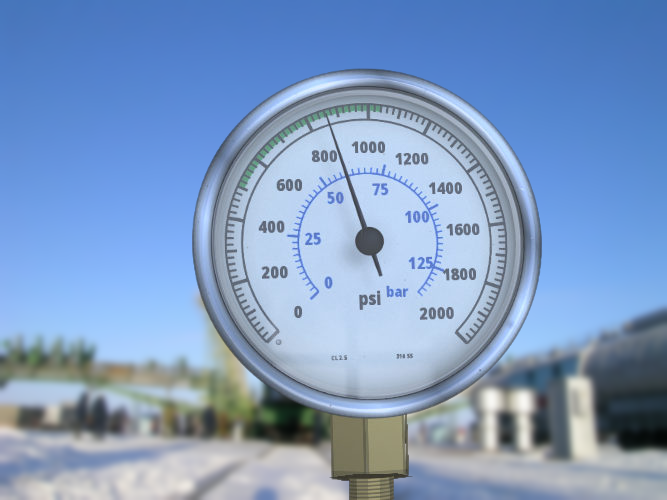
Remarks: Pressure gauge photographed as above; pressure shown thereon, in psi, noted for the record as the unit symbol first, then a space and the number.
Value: psi 860
